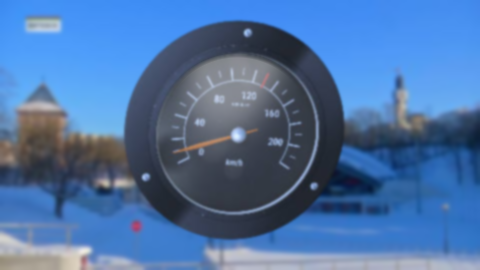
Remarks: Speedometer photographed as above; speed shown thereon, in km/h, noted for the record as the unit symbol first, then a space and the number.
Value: km/h 10
